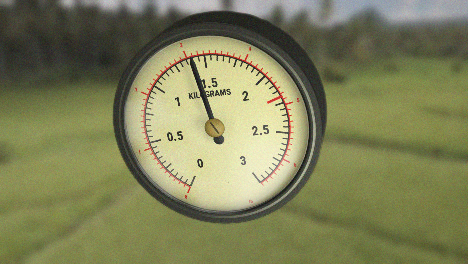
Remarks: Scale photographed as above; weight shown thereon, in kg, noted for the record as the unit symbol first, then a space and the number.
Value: kg 1.4
